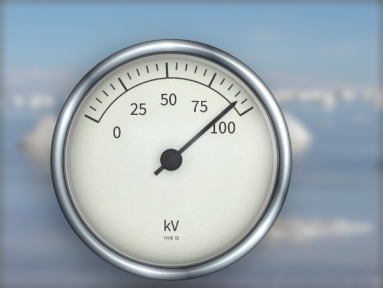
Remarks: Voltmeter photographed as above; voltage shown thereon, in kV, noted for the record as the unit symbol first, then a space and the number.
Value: kV 92.5
